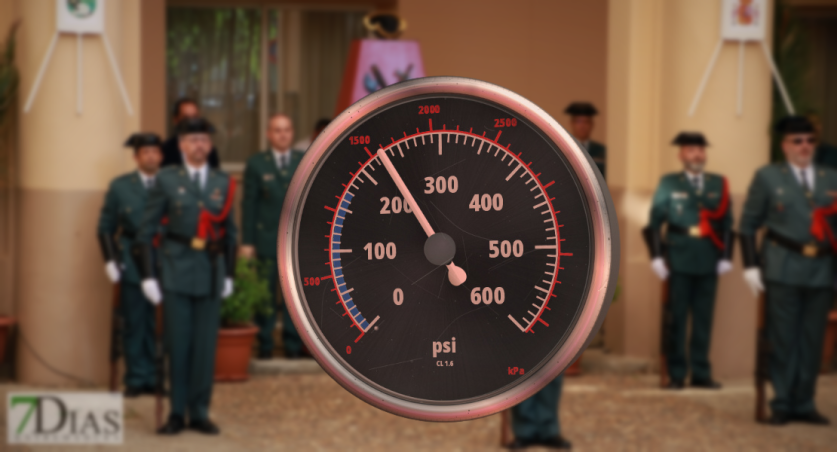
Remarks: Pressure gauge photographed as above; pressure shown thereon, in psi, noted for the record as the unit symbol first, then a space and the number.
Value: psi 230
